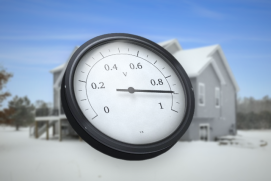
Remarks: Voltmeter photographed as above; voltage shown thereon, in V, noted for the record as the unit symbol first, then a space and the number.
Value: V 0.9
